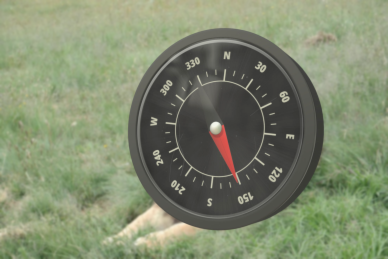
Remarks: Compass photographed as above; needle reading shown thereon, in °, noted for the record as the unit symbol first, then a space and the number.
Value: ° 150
